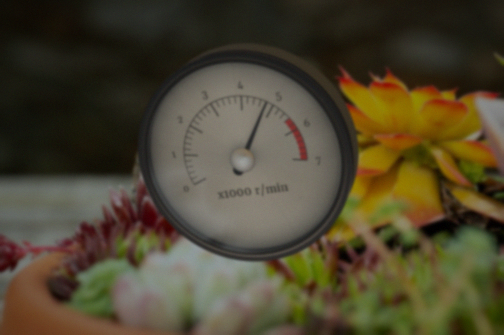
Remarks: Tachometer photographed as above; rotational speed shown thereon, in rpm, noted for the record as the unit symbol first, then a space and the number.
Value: rpm 4800
